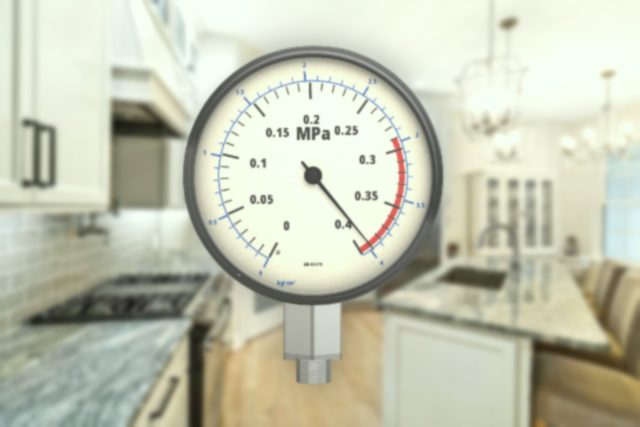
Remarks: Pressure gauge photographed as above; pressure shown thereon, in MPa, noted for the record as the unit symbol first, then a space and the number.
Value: MPa 0.39
